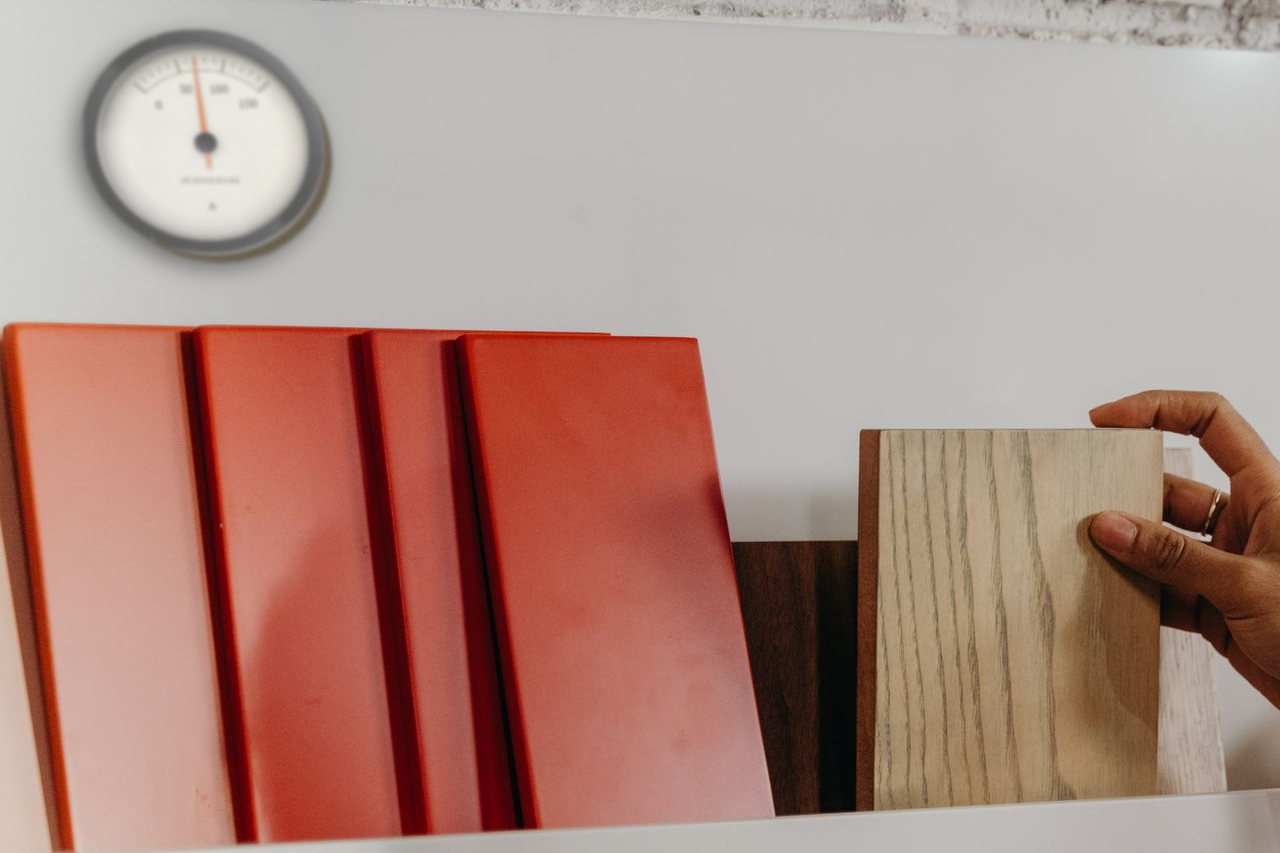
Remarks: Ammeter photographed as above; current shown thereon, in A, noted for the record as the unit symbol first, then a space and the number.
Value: A 70
